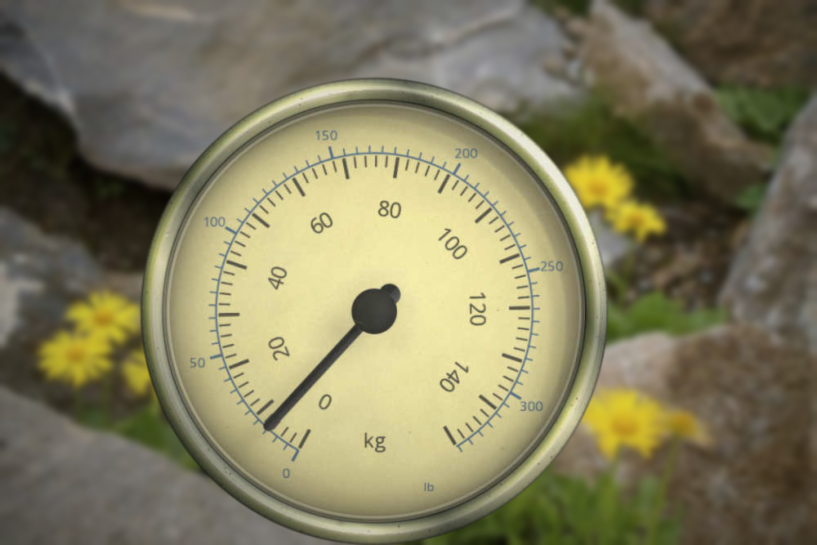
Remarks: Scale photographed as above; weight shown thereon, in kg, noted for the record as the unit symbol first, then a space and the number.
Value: kg 7
